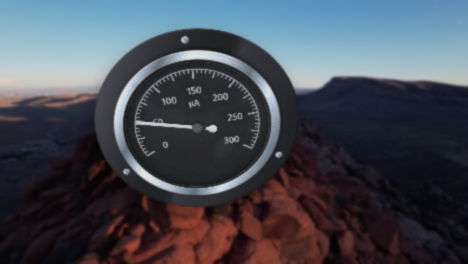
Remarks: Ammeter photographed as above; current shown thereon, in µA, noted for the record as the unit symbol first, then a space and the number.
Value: µA 50
